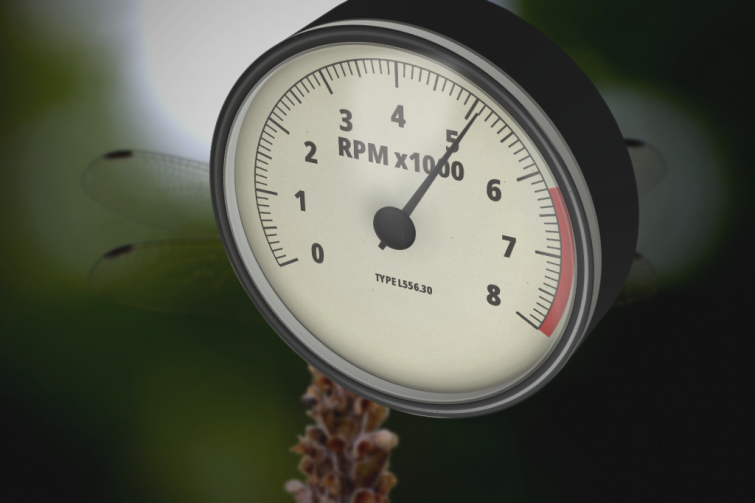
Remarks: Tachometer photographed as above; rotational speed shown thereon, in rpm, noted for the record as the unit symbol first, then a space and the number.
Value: rpm 5100
